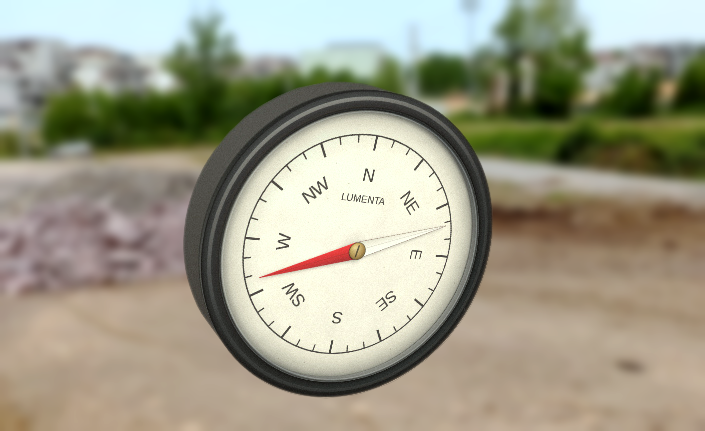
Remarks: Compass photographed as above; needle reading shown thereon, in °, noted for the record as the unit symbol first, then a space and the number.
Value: ° 250
